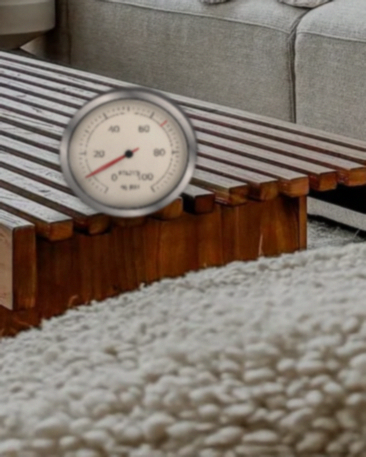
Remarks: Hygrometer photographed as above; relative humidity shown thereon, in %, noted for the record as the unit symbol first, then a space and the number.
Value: % 10
